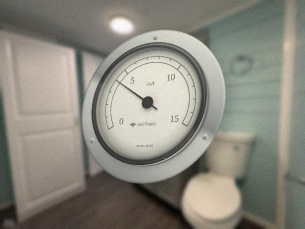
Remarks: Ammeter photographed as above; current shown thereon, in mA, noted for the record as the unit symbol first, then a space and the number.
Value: mA 4
